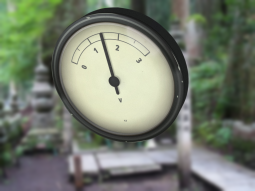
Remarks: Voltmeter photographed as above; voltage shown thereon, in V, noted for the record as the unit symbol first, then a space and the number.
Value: V 1.5
